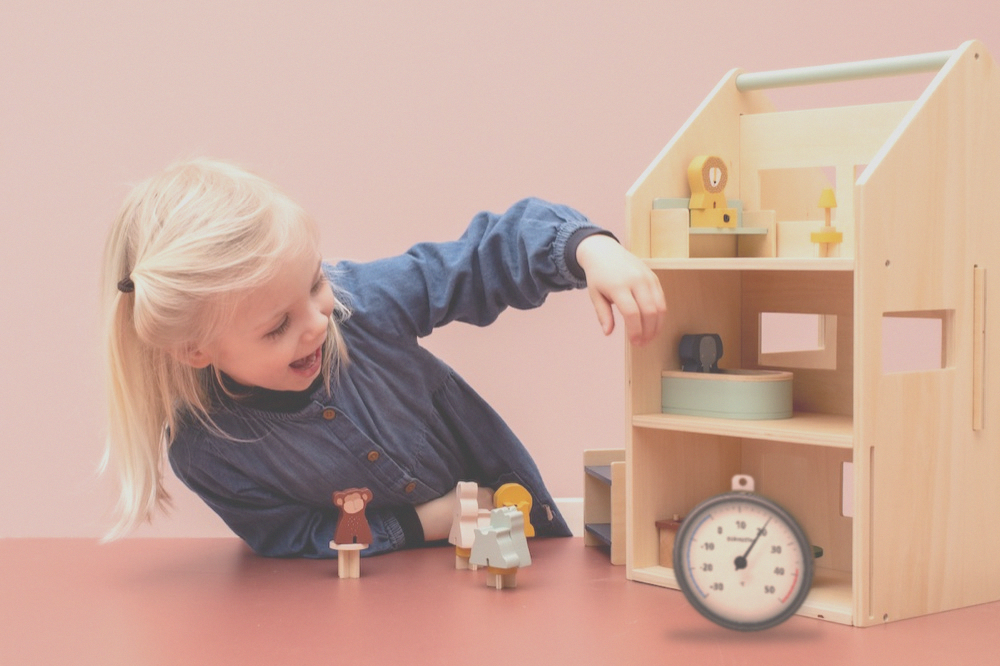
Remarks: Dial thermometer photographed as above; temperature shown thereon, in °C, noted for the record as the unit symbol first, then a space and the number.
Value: °C 20
